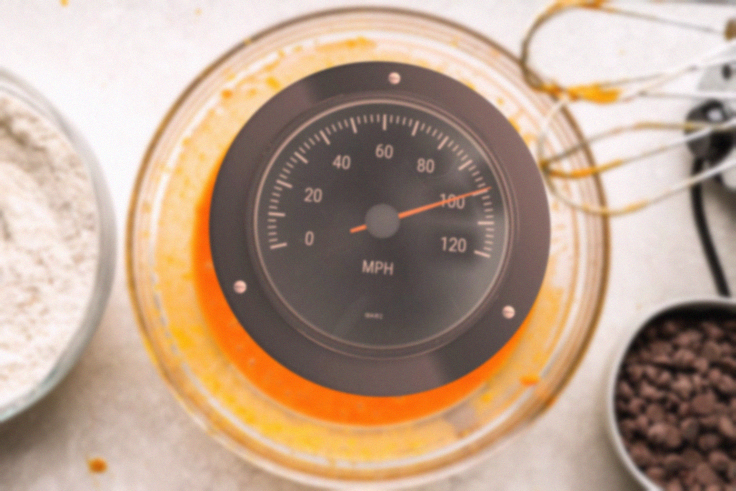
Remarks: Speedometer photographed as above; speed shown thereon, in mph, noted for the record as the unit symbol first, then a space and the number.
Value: mph 100
